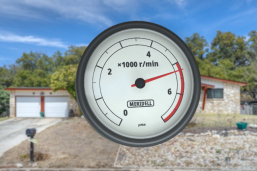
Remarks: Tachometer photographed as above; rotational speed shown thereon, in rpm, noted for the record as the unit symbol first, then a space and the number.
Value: rpm 5250
